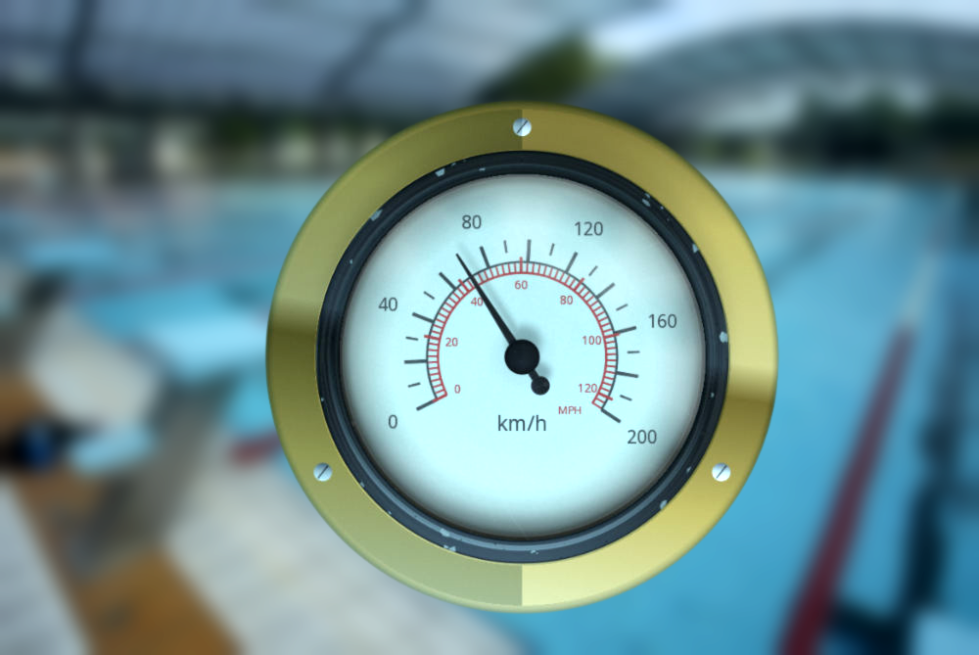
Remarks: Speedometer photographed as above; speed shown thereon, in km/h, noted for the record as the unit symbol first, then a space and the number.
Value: km/h 70
